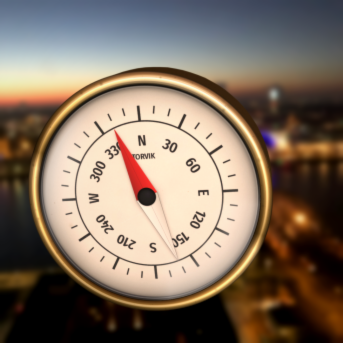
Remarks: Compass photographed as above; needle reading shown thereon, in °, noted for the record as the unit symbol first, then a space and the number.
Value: ° 340
